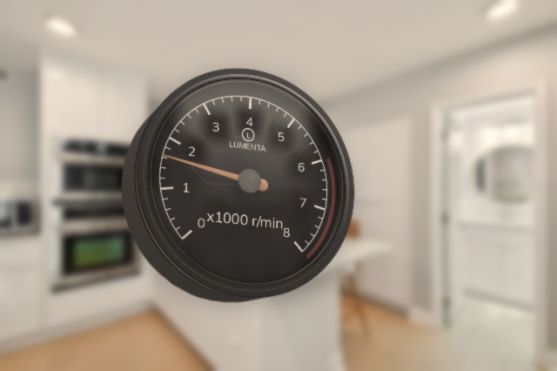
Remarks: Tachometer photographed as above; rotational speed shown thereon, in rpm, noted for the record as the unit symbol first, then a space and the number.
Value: rpm 1600
